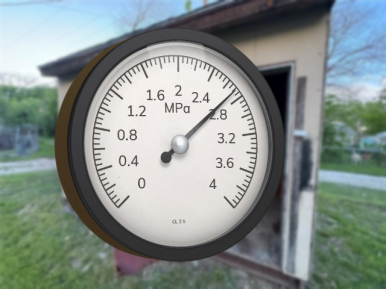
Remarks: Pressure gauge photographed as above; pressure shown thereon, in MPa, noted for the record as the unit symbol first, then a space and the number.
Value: MPa 2.7
